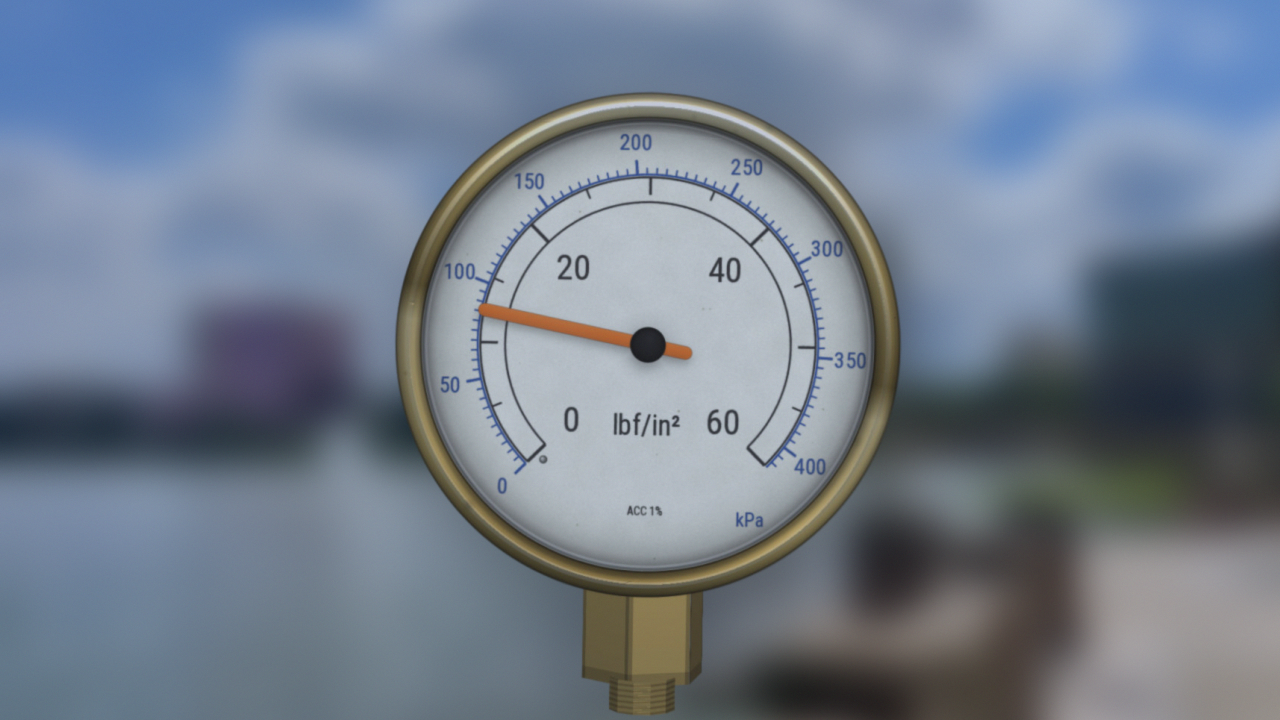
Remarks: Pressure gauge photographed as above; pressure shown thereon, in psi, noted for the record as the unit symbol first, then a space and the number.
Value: psi 12.5
